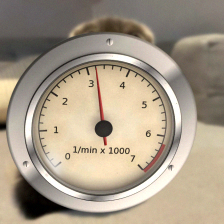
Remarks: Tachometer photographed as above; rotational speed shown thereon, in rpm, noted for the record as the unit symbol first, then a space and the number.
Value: rpm 3200
